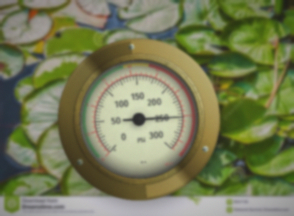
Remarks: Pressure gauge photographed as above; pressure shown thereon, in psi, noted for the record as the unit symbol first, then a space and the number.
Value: psi 250
